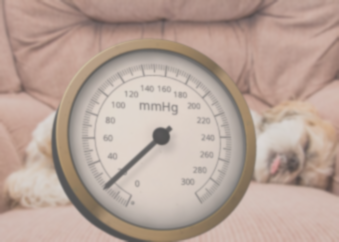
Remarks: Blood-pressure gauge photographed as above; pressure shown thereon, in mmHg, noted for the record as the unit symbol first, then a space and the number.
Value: mmHg 20
